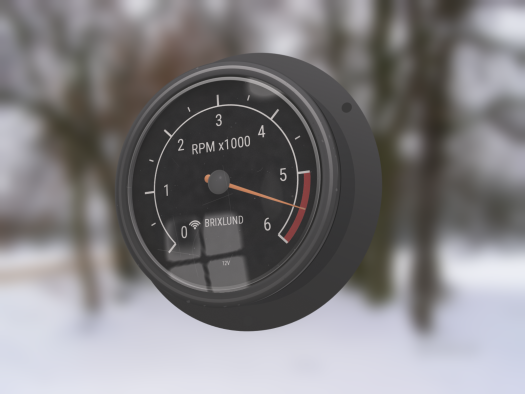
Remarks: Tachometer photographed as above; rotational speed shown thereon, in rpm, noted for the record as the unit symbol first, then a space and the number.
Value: rpm 5500
